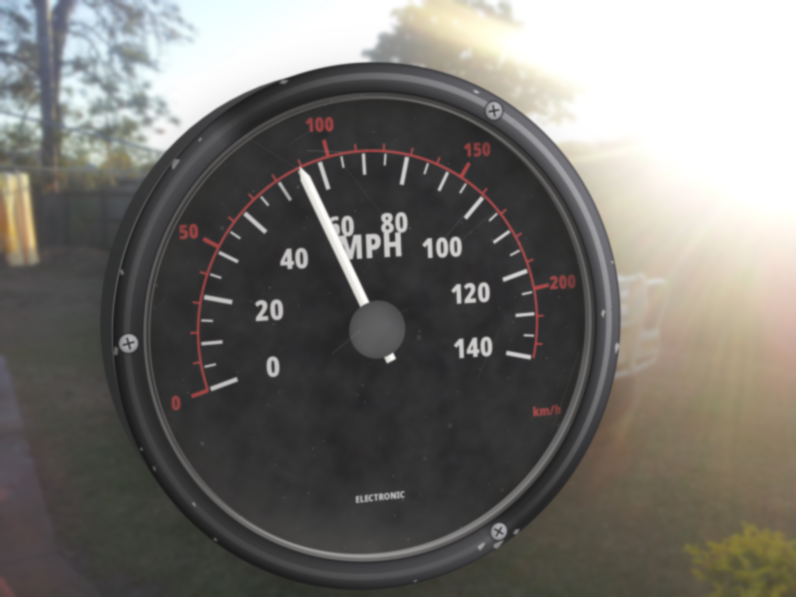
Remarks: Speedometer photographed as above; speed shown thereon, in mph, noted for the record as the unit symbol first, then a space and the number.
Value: mph 55
